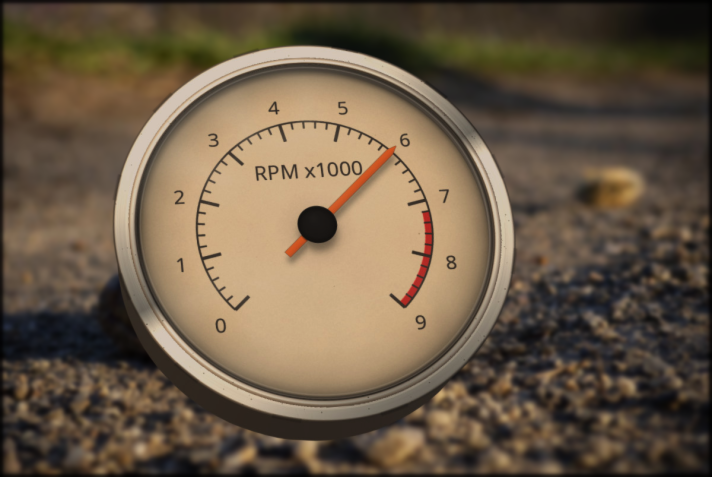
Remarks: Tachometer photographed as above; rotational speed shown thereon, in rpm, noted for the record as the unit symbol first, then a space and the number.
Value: rpm 6000
